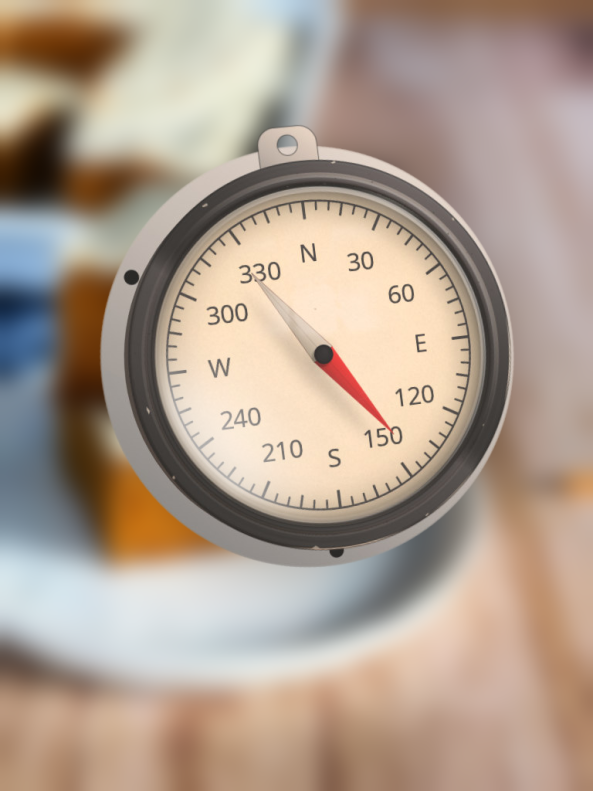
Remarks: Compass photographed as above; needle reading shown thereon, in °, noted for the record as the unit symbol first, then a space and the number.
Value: ° 145
